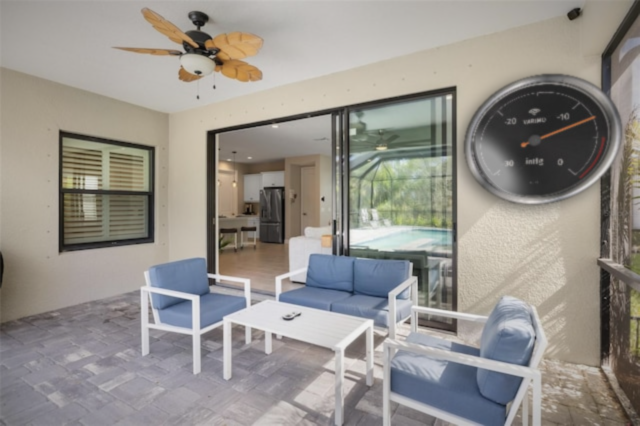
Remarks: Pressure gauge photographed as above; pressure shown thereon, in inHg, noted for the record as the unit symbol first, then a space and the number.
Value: inHg -7.5
